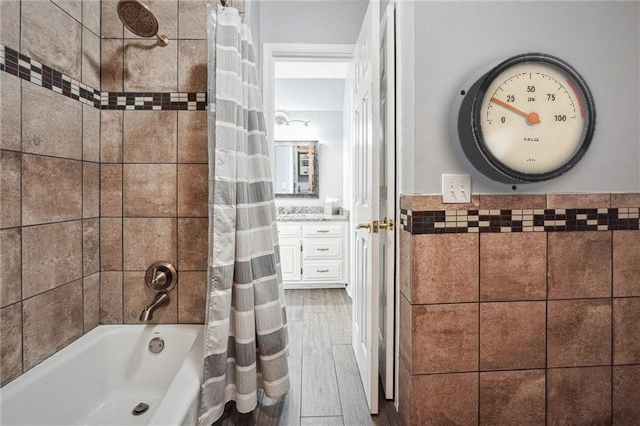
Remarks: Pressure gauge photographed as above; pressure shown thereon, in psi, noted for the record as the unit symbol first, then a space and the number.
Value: psi 15
